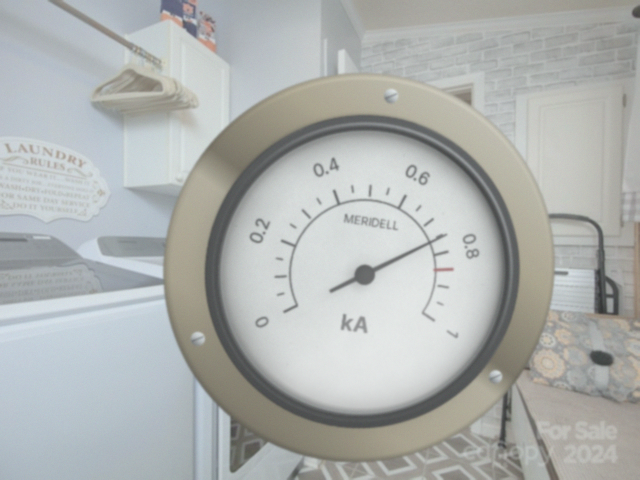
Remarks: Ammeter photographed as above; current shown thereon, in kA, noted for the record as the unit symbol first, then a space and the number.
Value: kA 0.75
